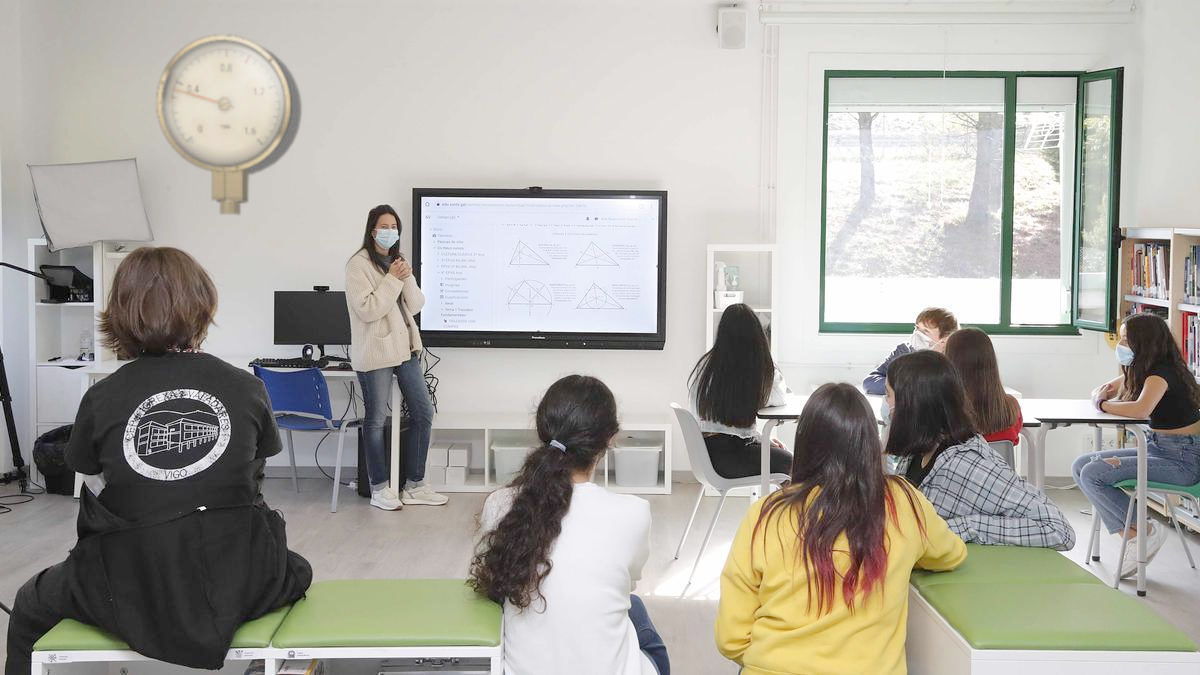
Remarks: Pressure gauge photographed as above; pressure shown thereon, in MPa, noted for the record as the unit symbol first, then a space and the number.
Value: MPa 0.35
